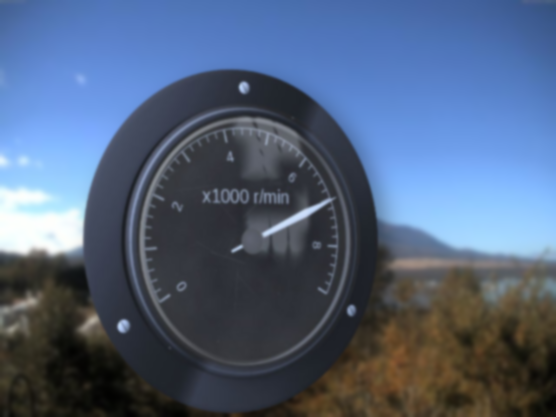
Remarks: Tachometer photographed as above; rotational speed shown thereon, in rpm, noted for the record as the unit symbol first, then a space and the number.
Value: rpm 7000
